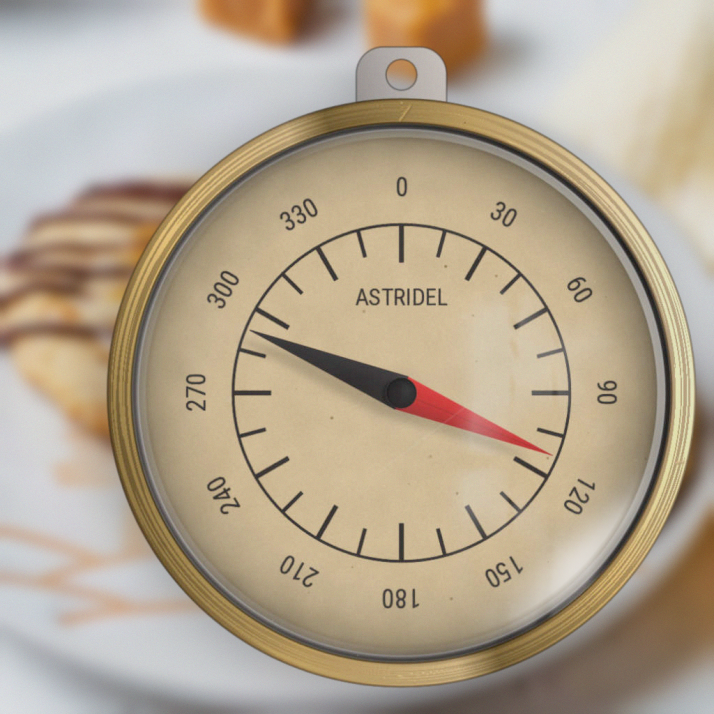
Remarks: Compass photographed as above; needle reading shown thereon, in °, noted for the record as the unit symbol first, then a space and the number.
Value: ° 112.5
